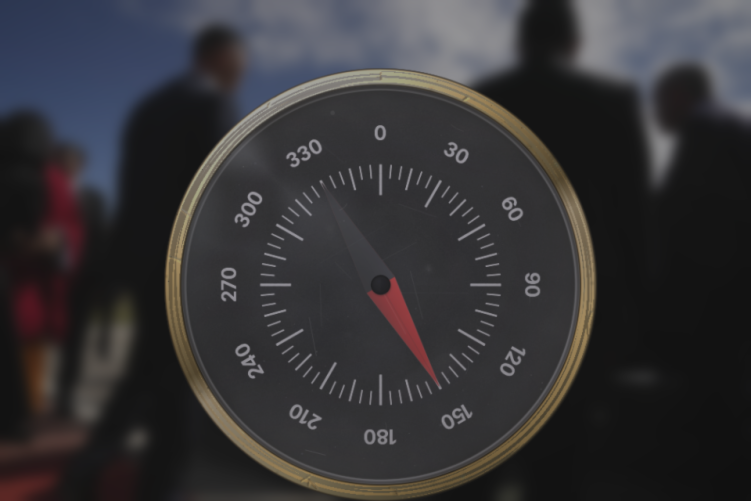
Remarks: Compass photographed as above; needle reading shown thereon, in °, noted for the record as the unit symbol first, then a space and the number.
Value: ° 150
